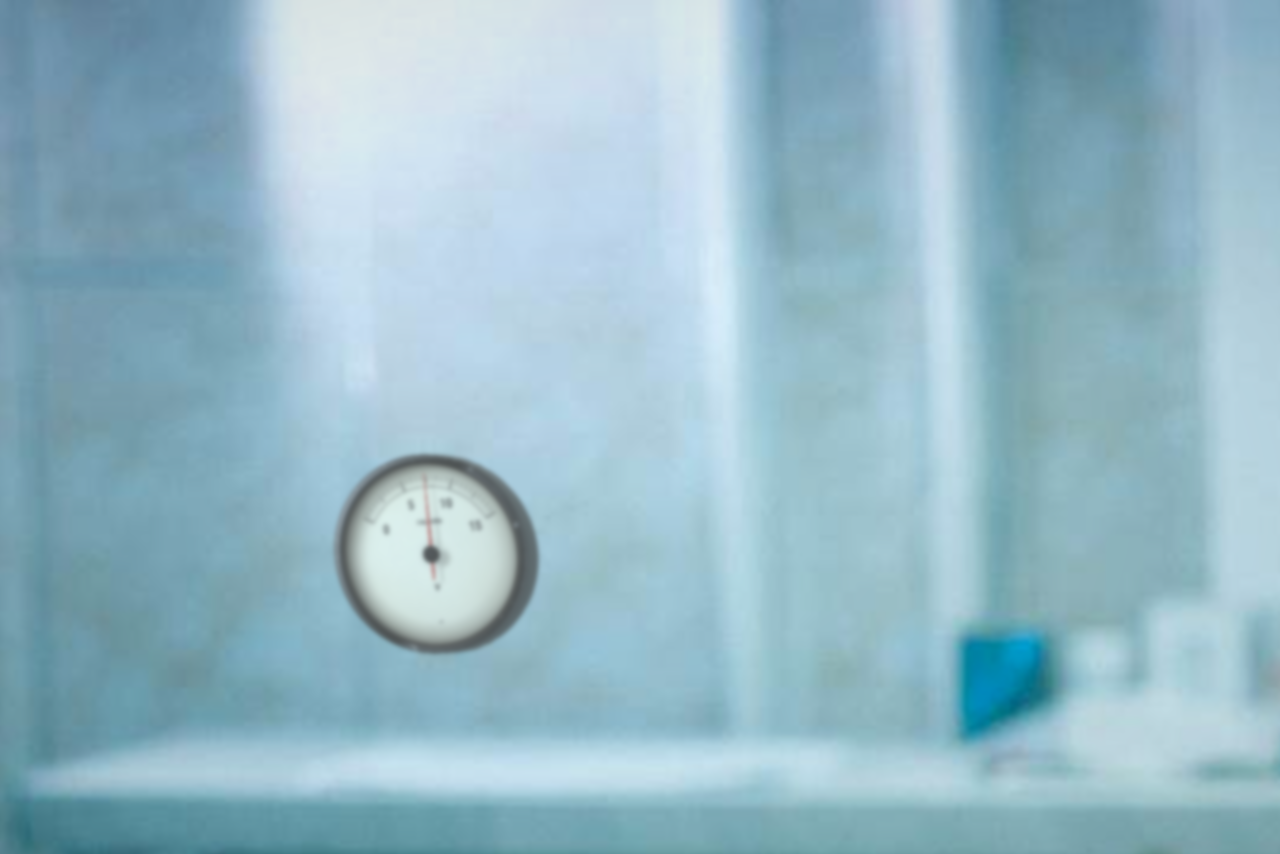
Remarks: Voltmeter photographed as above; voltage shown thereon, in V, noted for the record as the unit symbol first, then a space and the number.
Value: V 7.5
